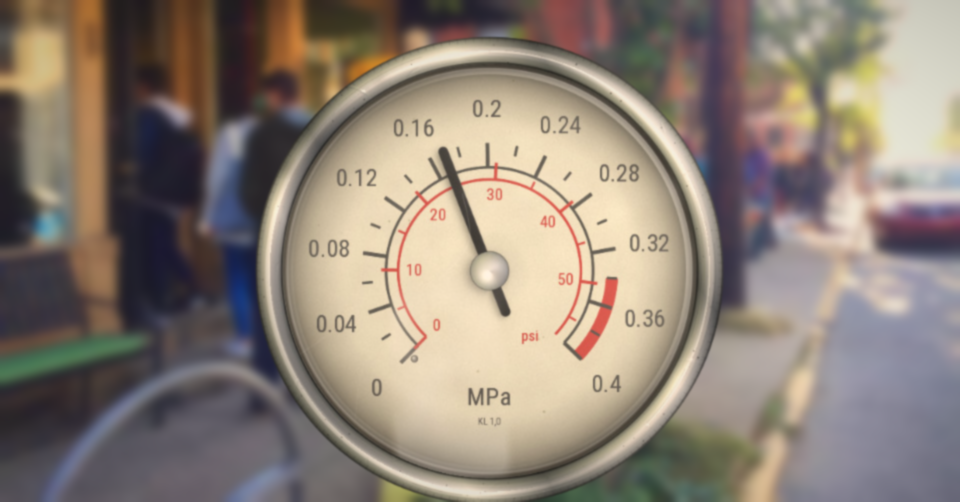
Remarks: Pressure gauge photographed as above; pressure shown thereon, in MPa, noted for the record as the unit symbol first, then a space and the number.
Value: MPa 0.17
